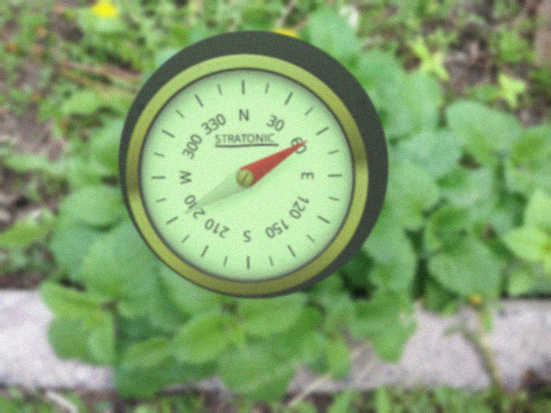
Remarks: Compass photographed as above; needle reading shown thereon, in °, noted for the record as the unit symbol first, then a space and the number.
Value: ° 60
